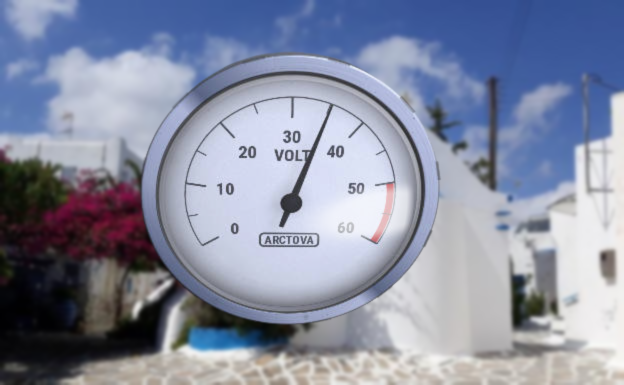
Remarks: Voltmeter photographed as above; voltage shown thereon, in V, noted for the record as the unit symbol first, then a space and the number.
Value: V 35
